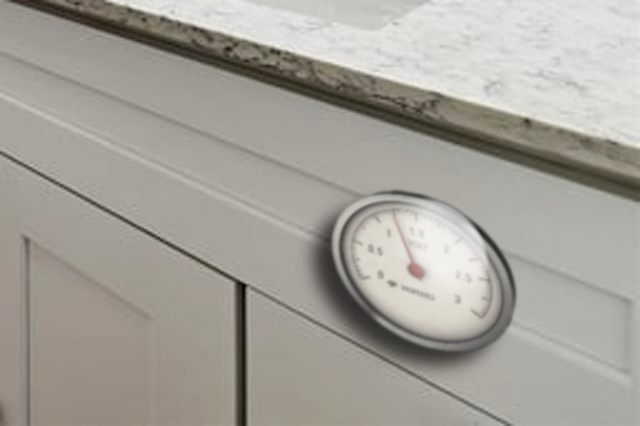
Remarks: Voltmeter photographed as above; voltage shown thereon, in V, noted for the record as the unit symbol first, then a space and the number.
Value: V 1.25
